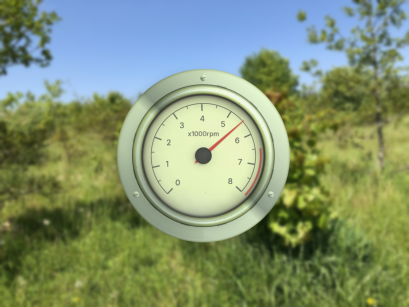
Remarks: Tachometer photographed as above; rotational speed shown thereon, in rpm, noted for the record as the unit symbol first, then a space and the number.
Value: rpm 5500
